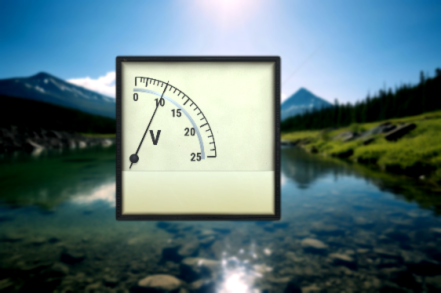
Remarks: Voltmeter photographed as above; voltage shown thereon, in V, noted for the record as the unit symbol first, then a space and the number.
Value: V 10
